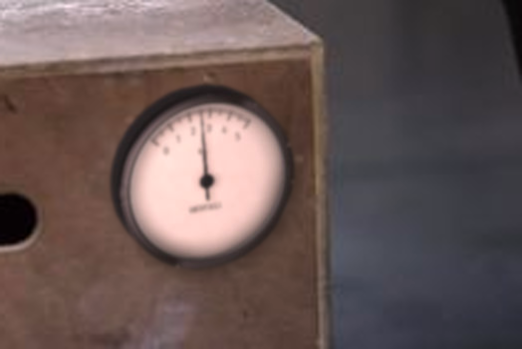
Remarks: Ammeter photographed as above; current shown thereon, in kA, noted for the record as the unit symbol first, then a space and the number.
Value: kA 2.5
